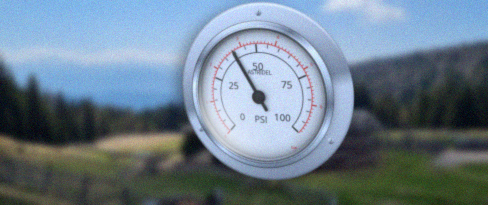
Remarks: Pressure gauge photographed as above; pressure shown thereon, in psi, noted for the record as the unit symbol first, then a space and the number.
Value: psi 40
